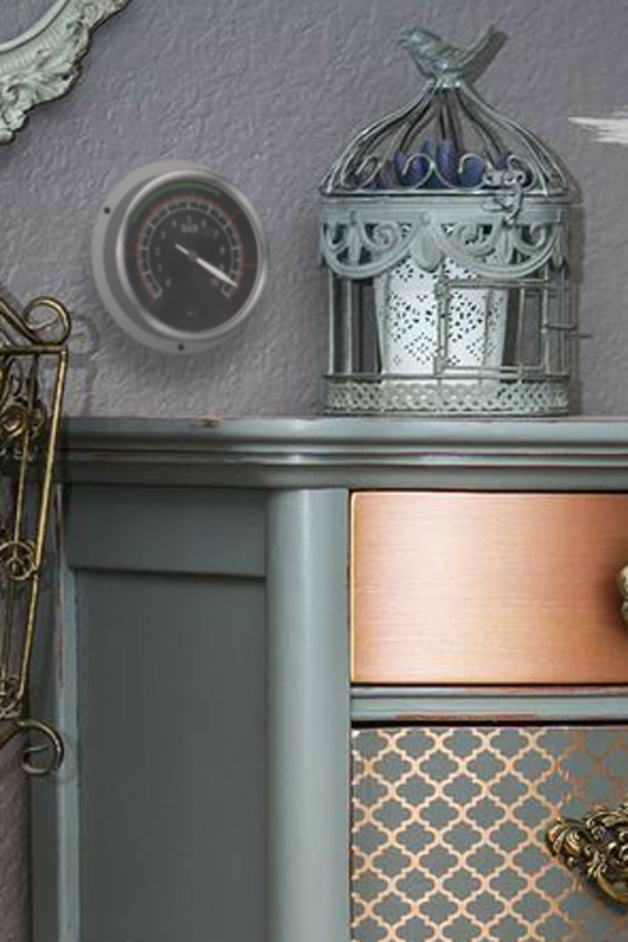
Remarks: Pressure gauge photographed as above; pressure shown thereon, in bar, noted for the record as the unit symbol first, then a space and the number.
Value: bar 9.5
